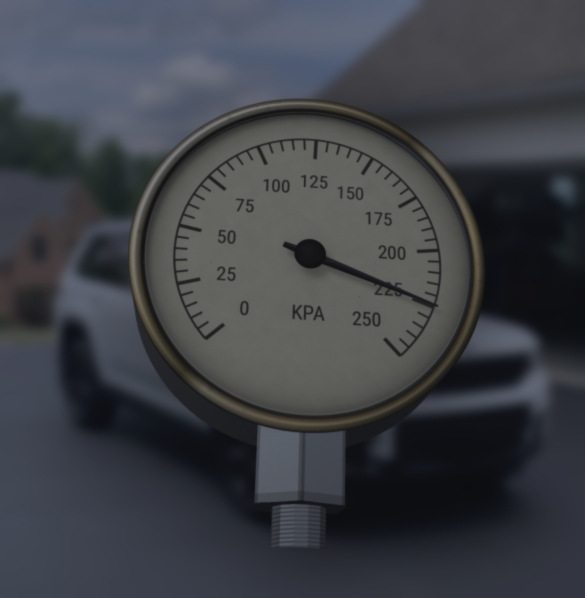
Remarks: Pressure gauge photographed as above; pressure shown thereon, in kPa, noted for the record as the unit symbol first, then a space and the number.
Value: kPa 225
